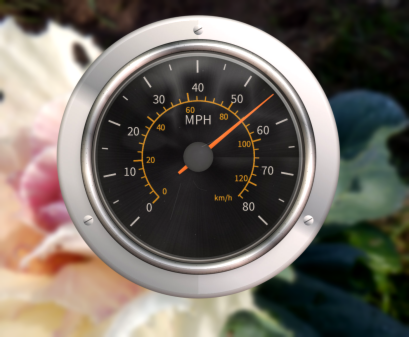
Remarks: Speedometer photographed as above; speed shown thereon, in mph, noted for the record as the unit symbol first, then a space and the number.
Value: mph 55
